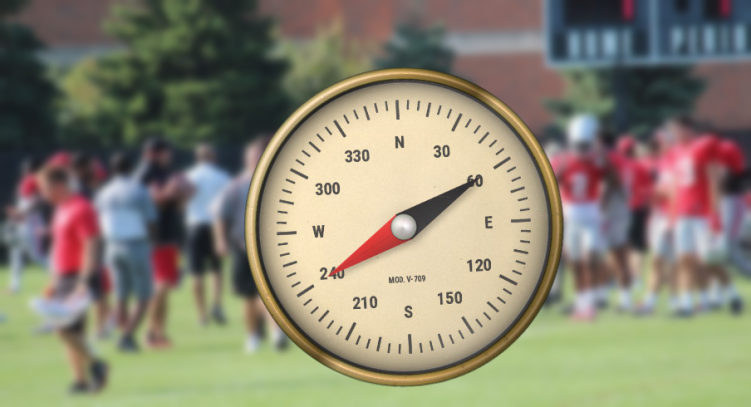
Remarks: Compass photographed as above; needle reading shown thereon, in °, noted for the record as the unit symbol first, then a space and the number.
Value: ° 240
